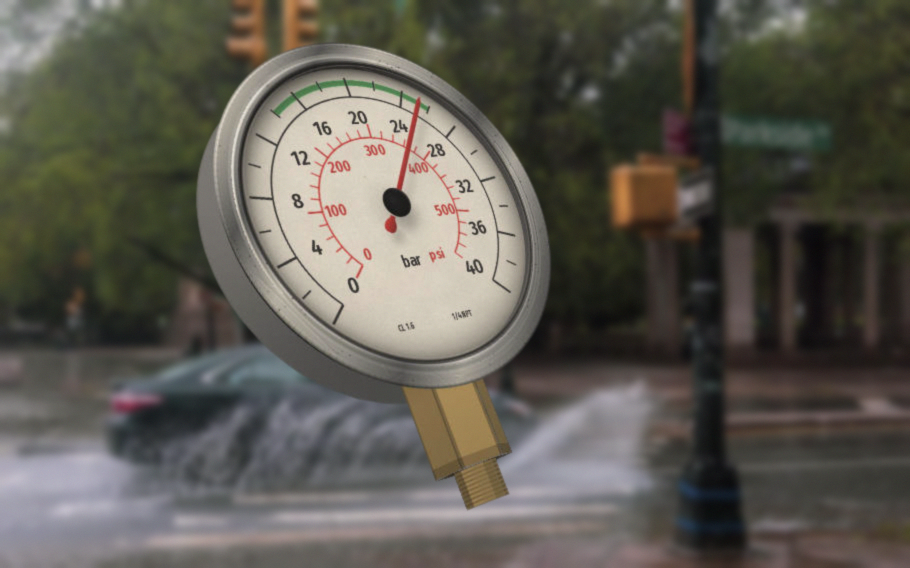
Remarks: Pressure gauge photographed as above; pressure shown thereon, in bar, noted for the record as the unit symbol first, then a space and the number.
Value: bar 25
